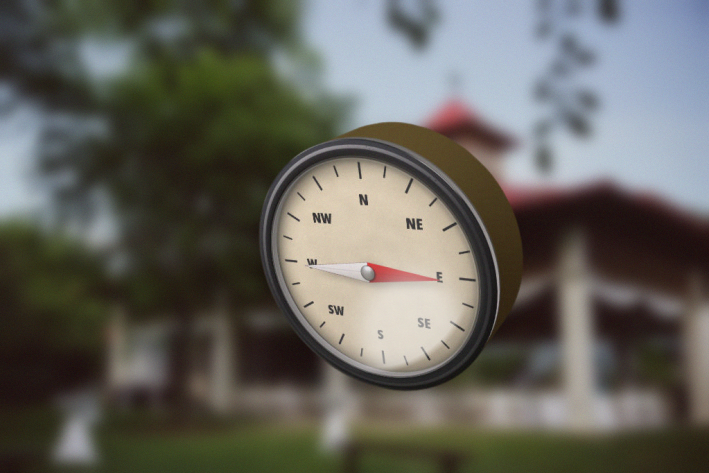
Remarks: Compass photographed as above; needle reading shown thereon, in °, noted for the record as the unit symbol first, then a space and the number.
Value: ° 90
